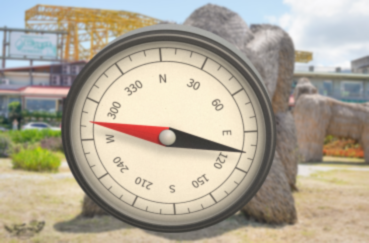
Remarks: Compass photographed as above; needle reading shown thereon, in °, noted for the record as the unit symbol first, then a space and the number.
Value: ° 285
